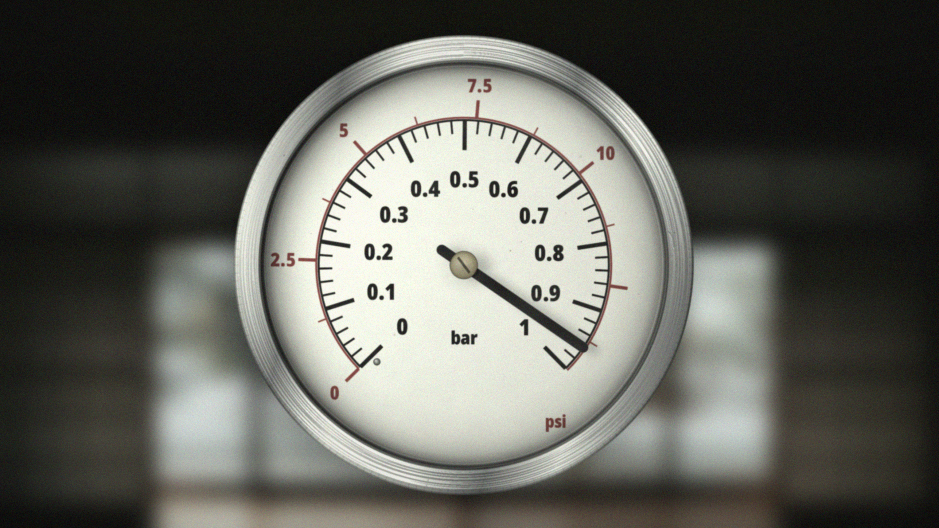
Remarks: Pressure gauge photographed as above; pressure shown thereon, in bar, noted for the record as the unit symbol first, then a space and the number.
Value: bar 0.96
